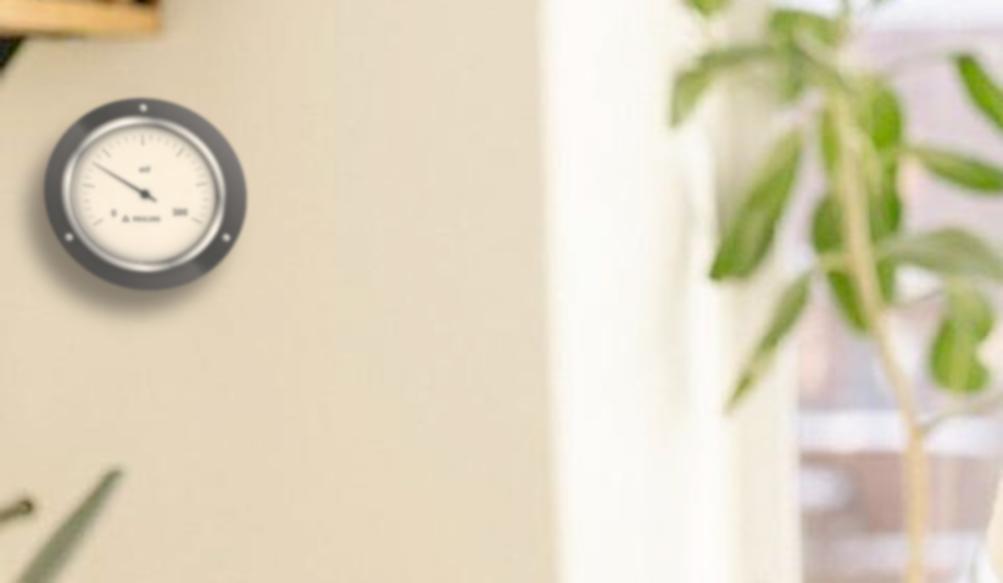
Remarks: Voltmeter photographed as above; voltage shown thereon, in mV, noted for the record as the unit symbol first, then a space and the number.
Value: mV 80
